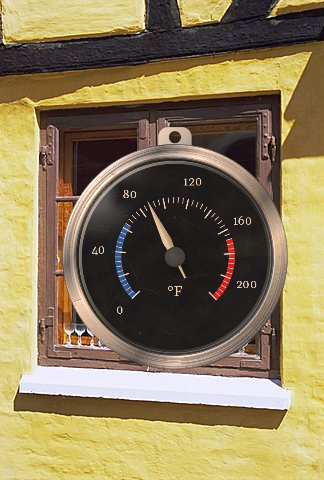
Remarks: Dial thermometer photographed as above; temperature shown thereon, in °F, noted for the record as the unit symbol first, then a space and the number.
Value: °F 88
